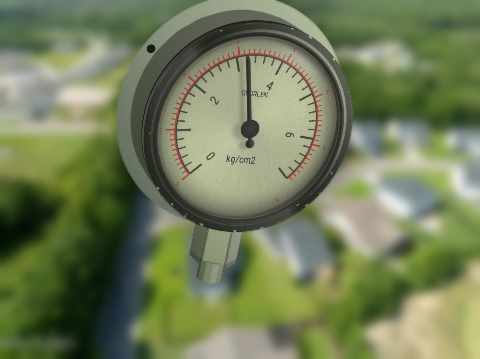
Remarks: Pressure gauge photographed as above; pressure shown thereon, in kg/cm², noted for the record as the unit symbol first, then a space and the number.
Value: kg/cm² 3.2
